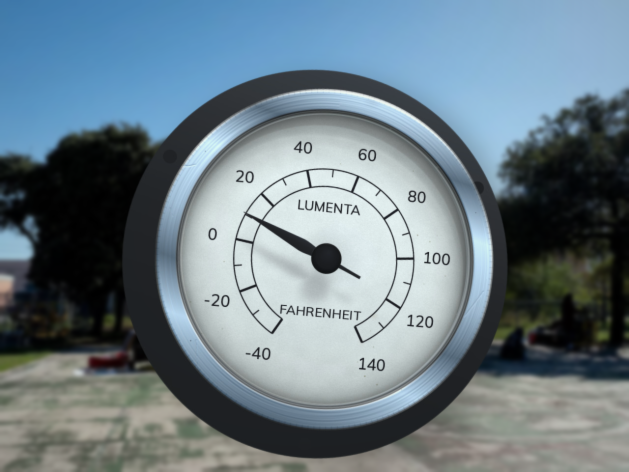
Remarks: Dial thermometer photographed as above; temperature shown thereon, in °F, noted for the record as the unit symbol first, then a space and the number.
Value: °F 10
